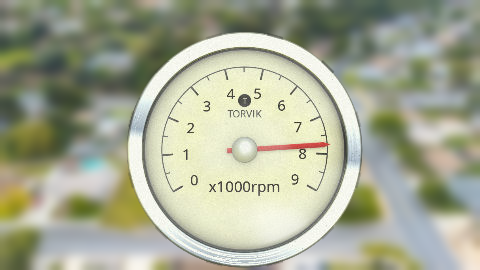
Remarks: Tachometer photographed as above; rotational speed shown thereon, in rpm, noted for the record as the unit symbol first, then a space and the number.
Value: rpm 7750
